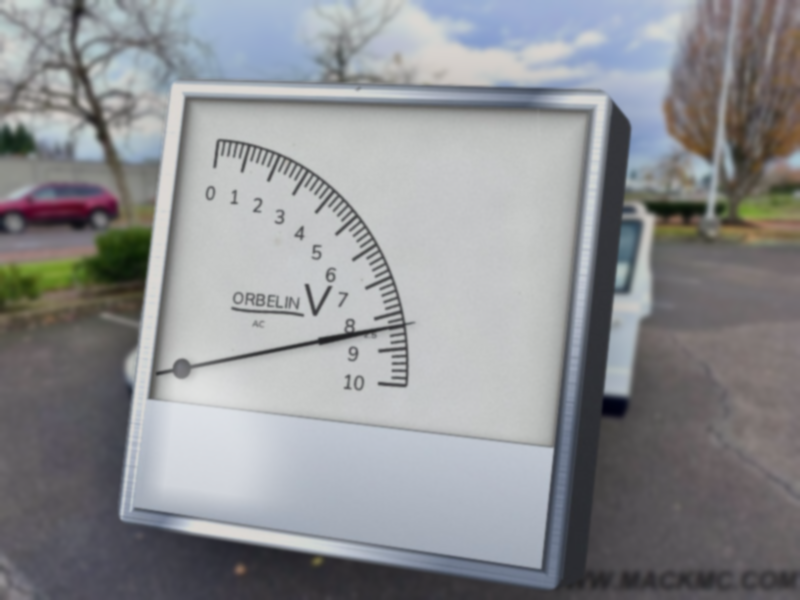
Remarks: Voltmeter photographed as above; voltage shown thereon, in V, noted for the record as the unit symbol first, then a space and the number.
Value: V 8.4
